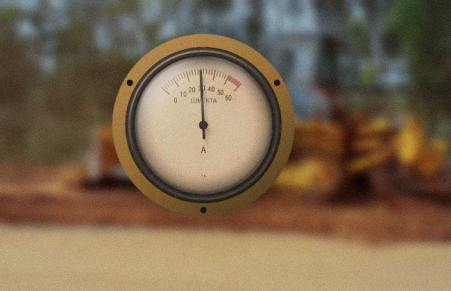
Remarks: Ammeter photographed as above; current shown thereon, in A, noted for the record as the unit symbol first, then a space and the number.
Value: A 30
